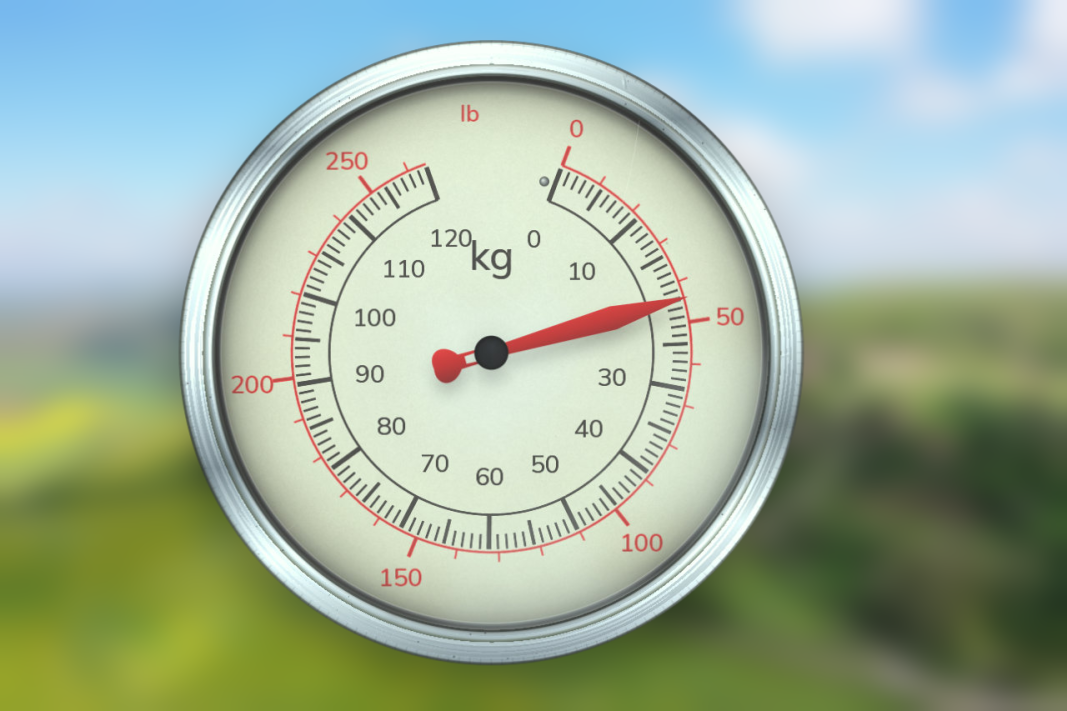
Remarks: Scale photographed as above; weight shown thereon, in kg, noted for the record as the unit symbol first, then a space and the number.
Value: kg 20
